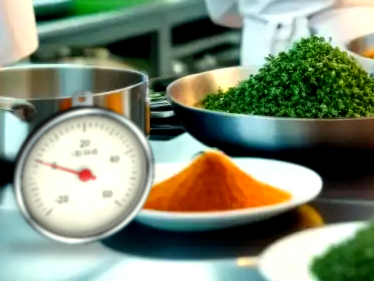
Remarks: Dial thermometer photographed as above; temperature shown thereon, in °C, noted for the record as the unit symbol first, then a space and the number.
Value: °C 0
